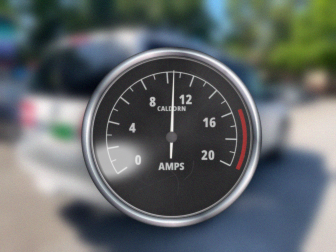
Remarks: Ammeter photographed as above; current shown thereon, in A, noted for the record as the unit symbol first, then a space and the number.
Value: A 10.5
